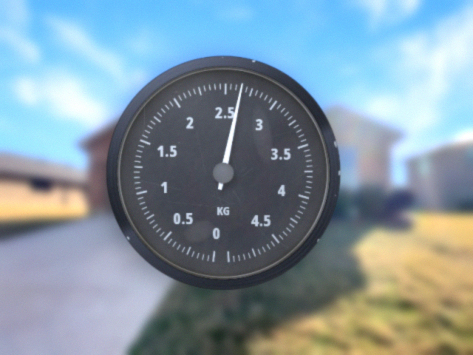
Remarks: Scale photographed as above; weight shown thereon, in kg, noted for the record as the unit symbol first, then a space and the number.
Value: kg 2.65
